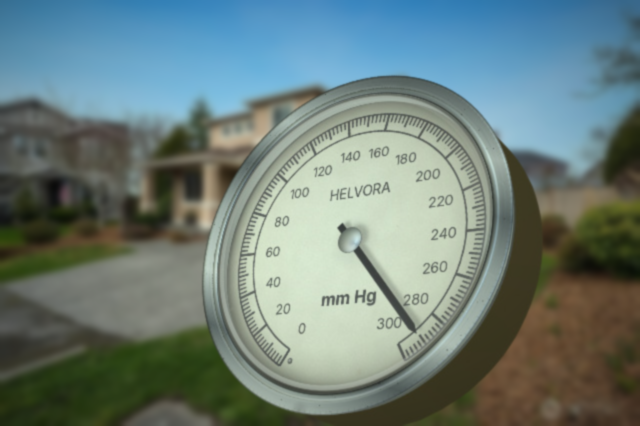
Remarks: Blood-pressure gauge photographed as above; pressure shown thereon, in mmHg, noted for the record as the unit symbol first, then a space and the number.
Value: mmHg 290
